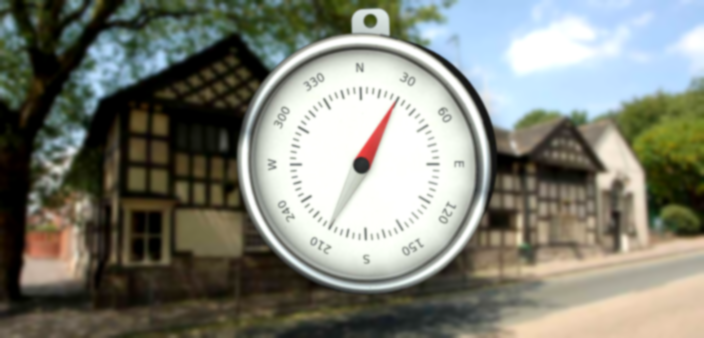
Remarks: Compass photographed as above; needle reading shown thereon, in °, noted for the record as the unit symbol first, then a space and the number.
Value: ° 30
